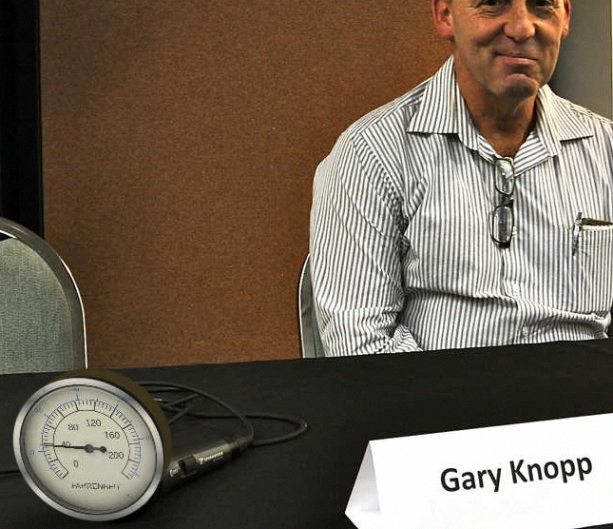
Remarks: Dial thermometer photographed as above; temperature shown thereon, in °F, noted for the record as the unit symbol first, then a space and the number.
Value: °F 40
